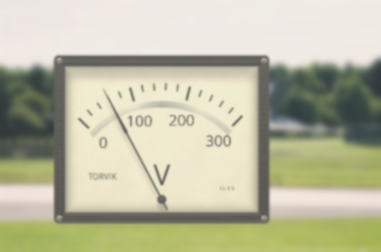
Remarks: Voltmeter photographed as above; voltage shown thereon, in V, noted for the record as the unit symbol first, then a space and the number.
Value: V 60
